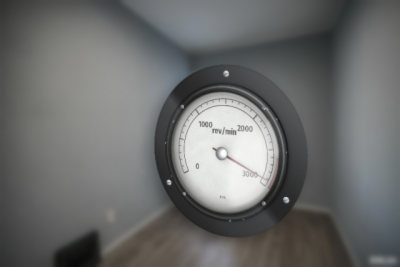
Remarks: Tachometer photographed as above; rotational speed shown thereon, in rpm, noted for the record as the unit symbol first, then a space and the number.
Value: rpm 2900
